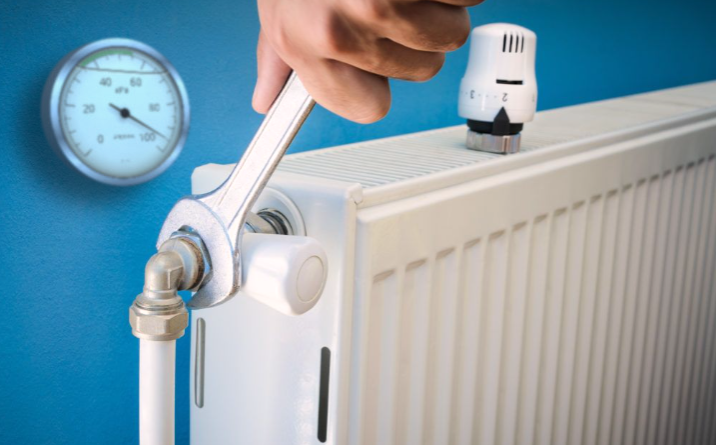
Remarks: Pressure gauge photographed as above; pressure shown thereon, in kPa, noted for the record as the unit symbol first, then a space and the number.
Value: kPa 95
